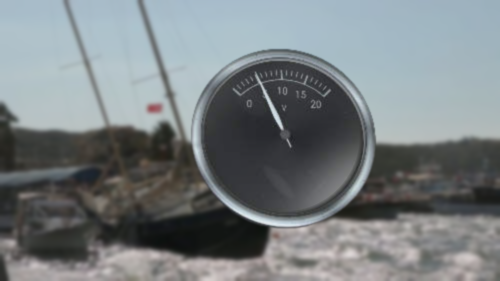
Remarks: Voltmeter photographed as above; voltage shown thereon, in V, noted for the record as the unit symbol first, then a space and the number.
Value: V 5
